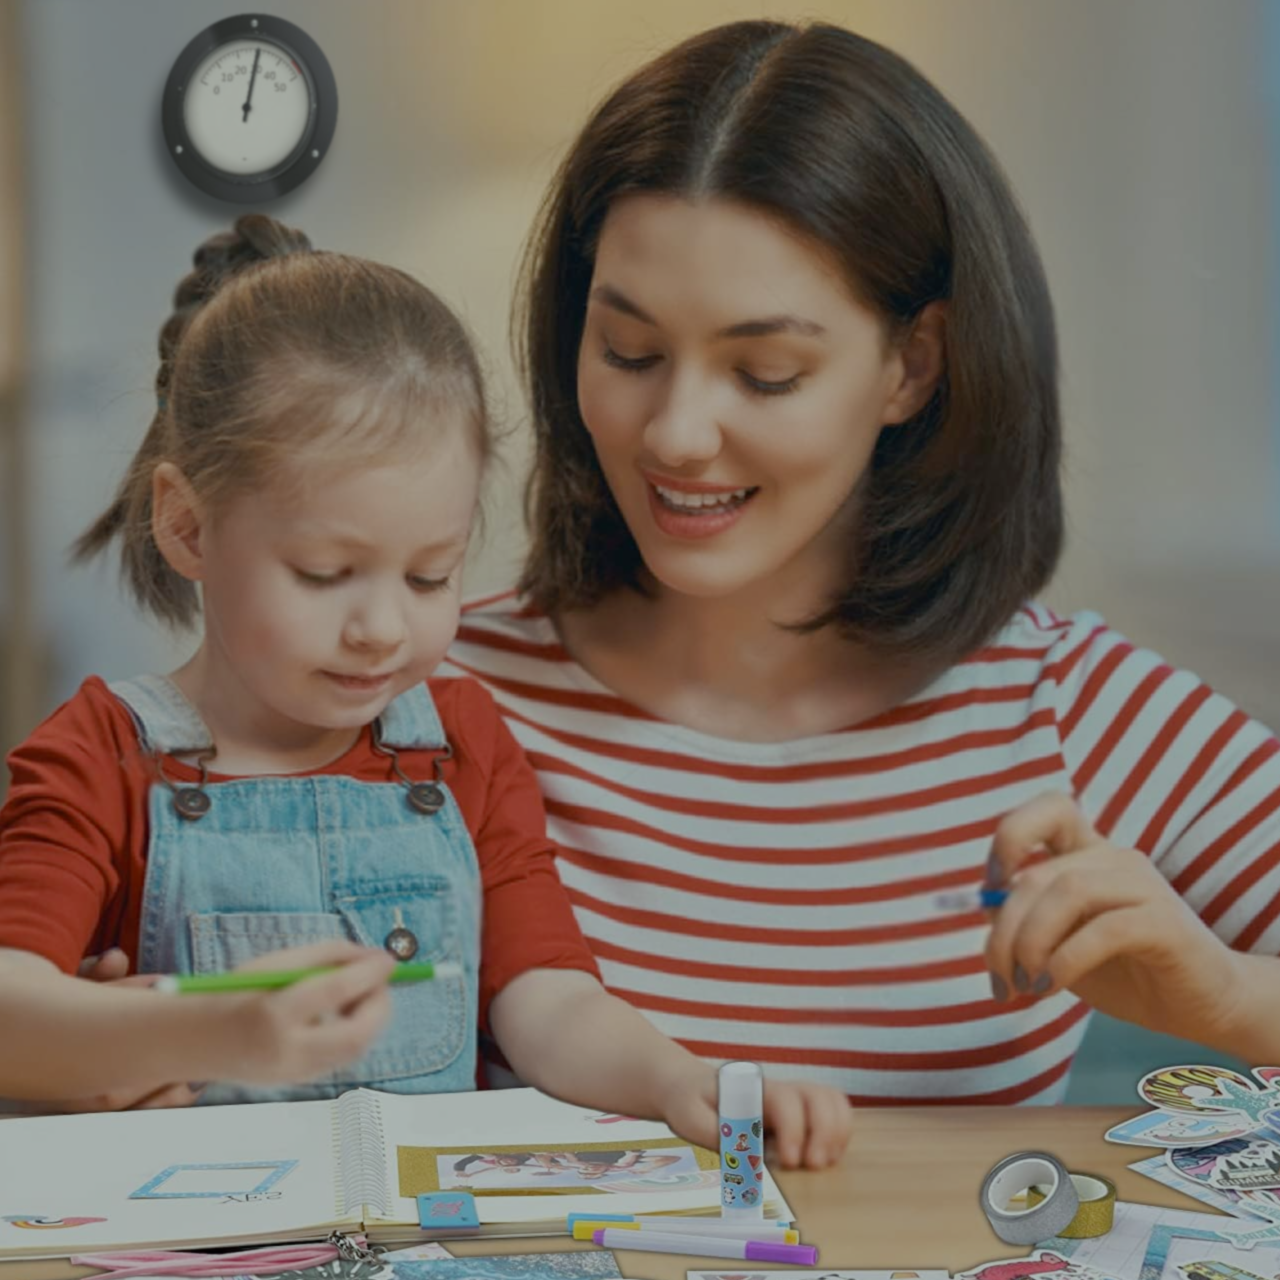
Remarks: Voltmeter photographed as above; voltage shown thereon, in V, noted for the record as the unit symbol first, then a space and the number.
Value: V 30
